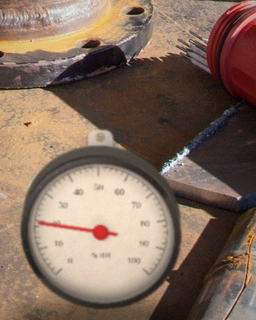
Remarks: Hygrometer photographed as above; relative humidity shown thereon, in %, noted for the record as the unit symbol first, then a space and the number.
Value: % 20
